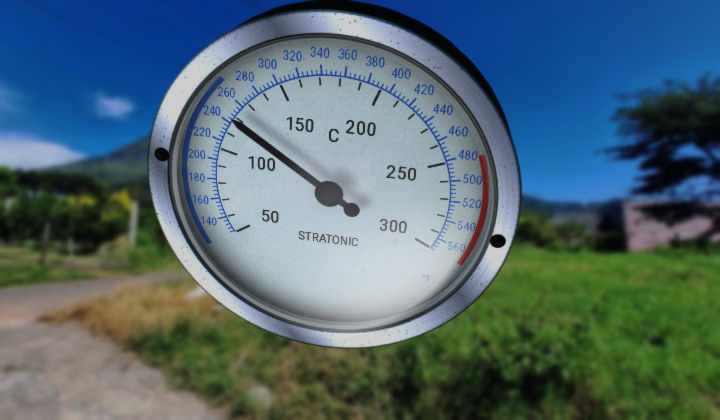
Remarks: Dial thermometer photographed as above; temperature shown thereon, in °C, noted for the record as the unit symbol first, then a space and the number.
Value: °C 120
